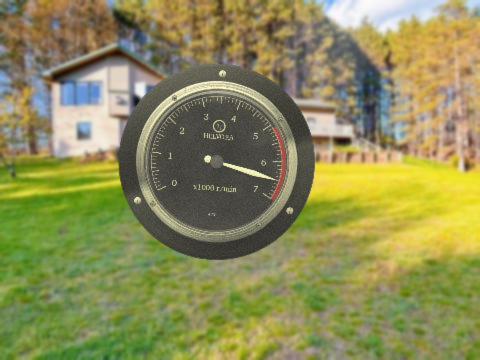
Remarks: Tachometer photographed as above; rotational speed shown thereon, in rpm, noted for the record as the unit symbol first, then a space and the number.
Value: rpm 6500
